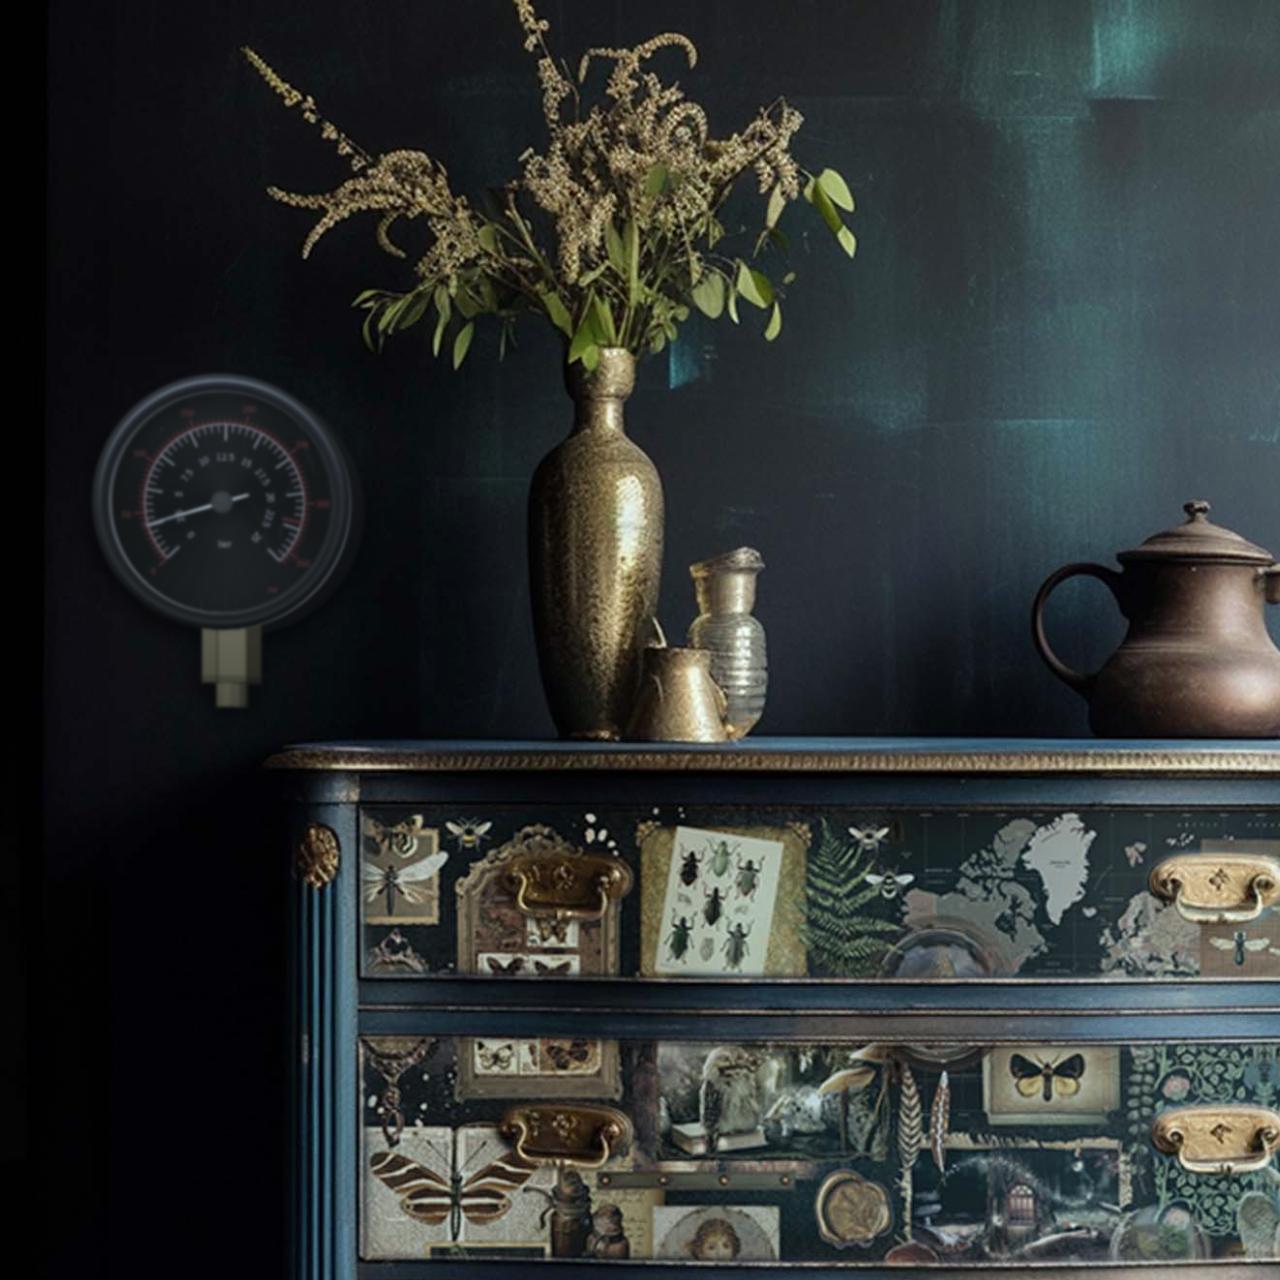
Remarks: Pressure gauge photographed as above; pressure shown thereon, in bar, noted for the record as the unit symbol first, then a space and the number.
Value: bar 2.5
